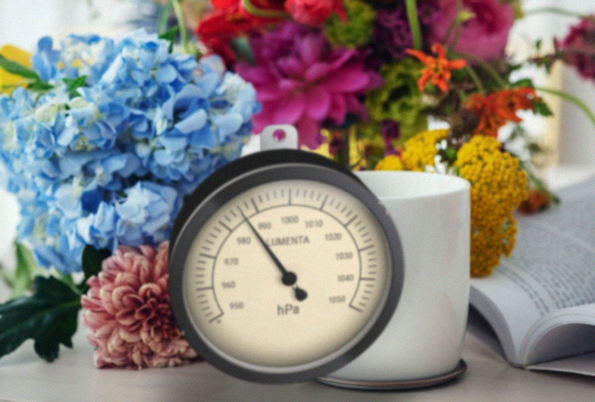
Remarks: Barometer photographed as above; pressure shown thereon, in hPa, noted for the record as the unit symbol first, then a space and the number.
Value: hPa 986
